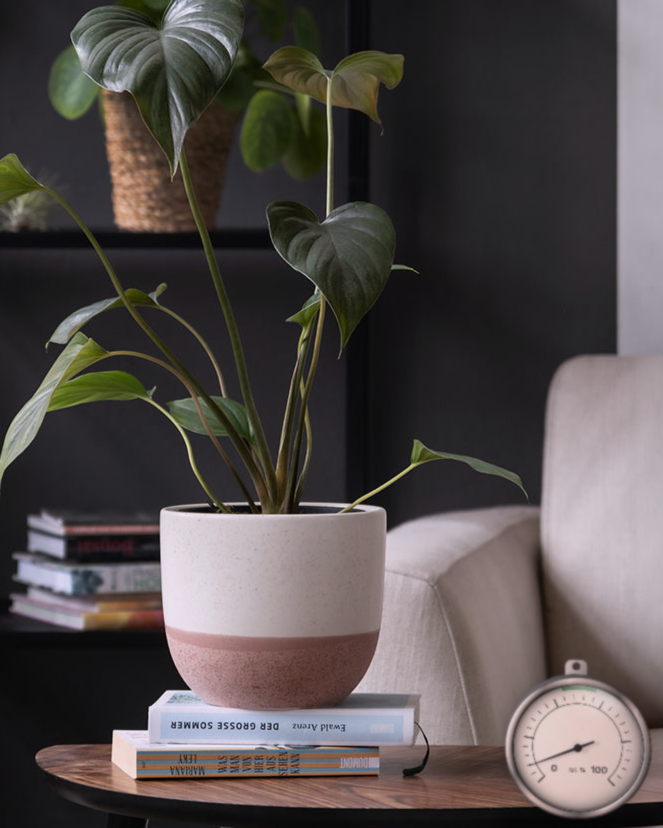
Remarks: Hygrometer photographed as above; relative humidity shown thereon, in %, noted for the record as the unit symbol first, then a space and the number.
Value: % 8
